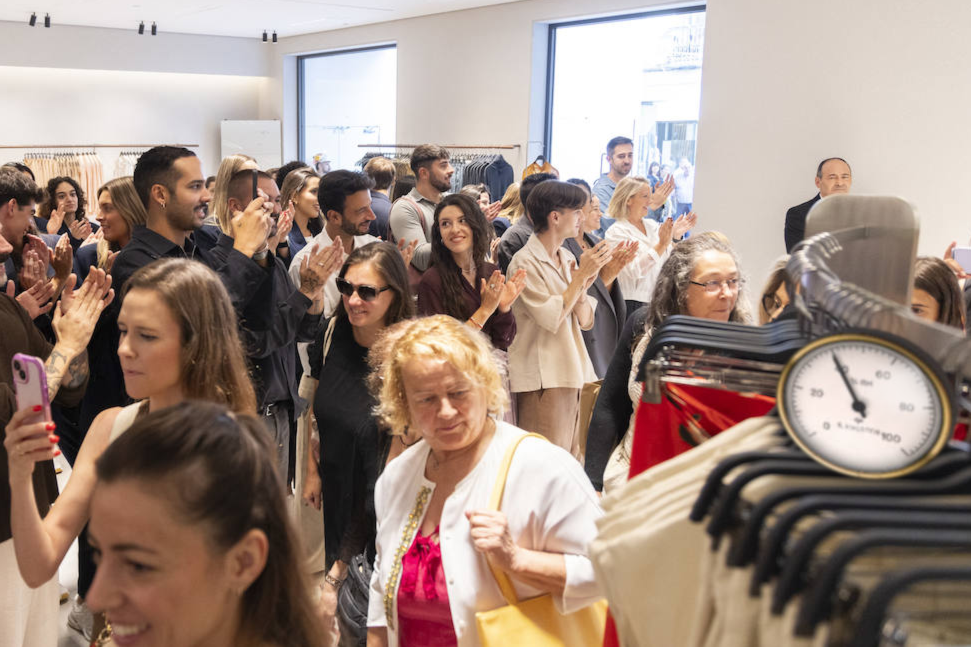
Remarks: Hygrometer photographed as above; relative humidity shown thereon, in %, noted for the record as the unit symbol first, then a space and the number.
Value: % 40
